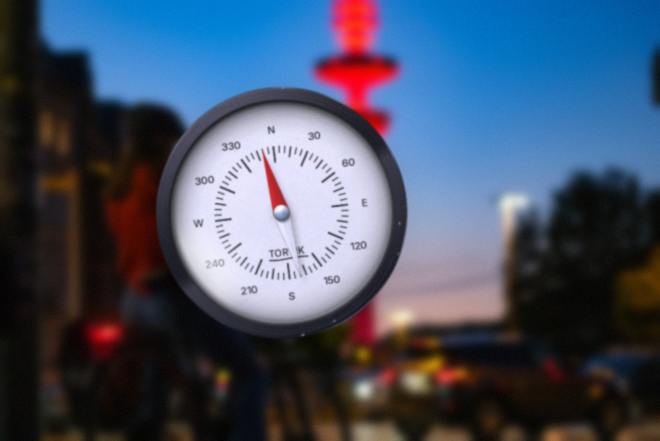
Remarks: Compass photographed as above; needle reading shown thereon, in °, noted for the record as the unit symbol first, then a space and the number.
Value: ° 350
